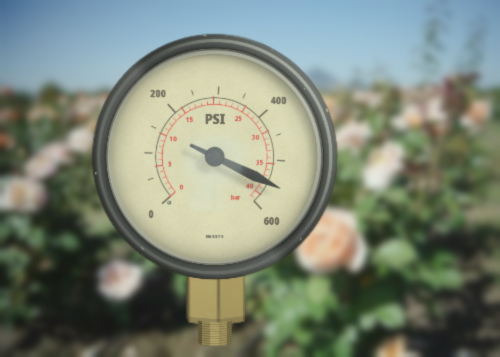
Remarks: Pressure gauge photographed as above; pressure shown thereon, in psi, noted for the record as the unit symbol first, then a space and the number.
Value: psi 550
